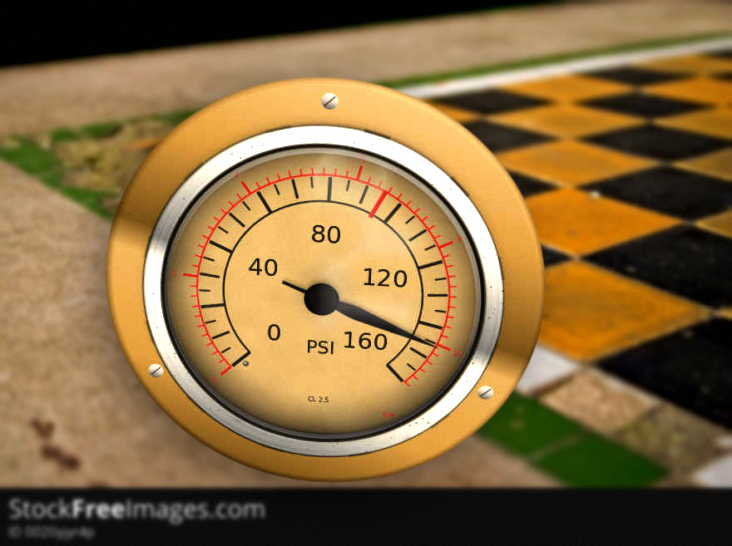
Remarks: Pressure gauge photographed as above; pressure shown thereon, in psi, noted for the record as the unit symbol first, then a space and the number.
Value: psi 145
